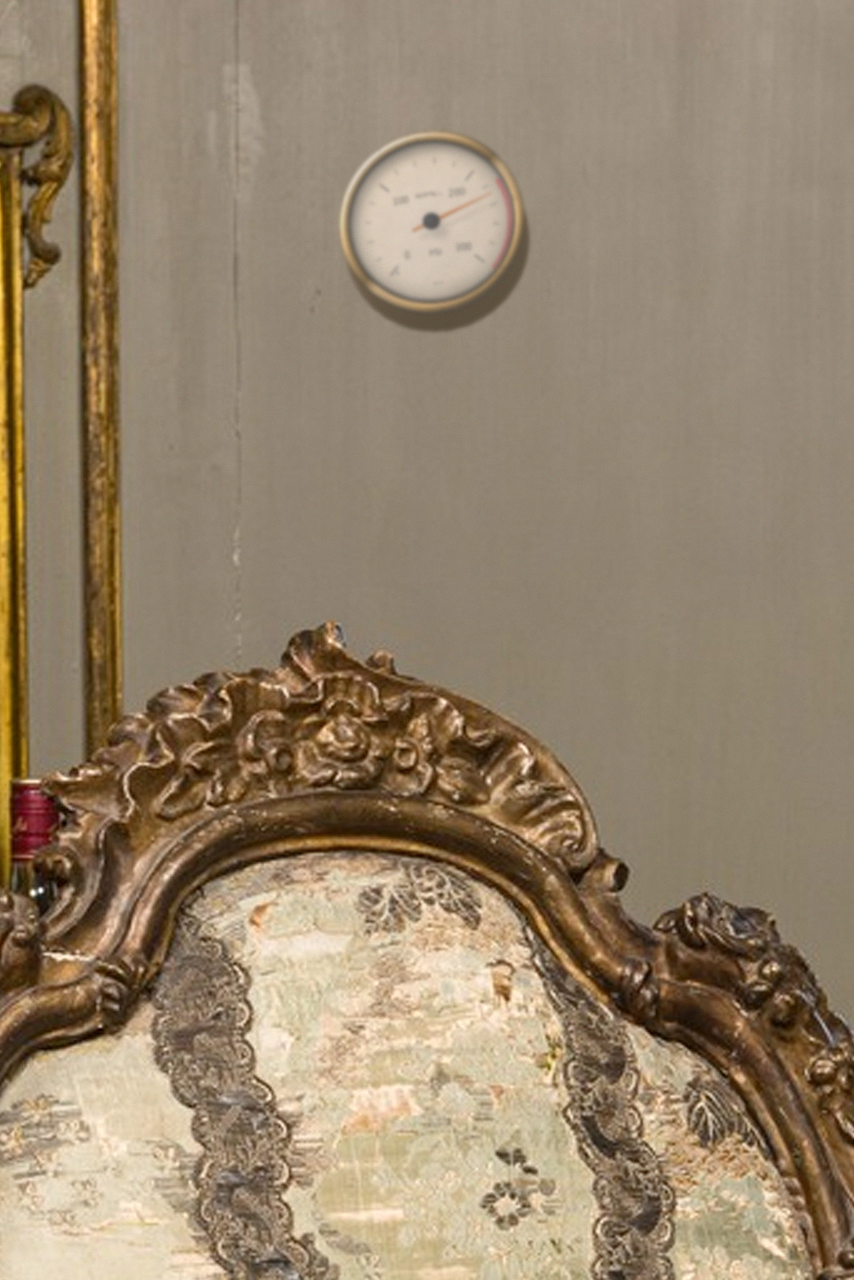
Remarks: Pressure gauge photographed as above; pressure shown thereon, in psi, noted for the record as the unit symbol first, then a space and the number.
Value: psi 230
